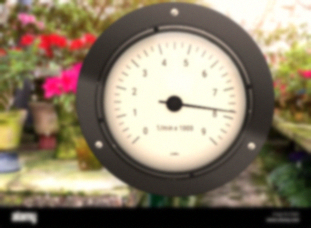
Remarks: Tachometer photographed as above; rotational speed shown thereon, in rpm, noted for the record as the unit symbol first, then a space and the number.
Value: rpm 7750
